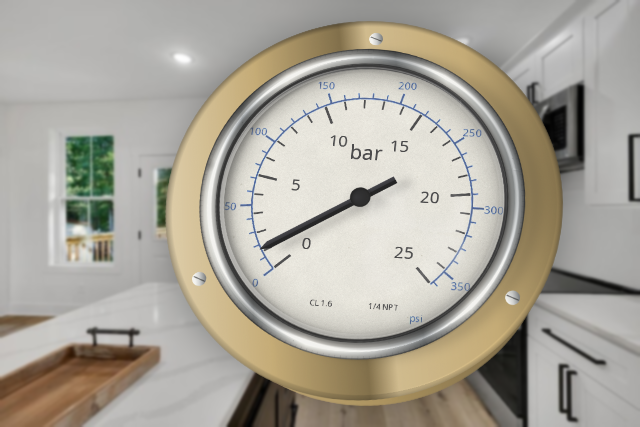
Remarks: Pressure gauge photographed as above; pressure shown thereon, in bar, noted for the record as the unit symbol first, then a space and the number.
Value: bar 1
